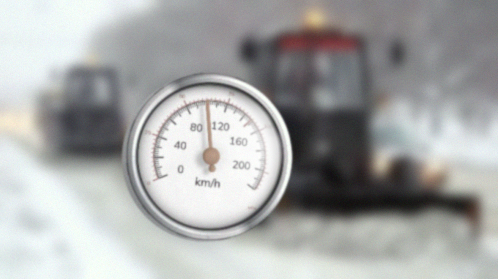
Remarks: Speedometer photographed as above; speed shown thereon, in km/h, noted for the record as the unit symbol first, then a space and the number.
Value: km/h 100
